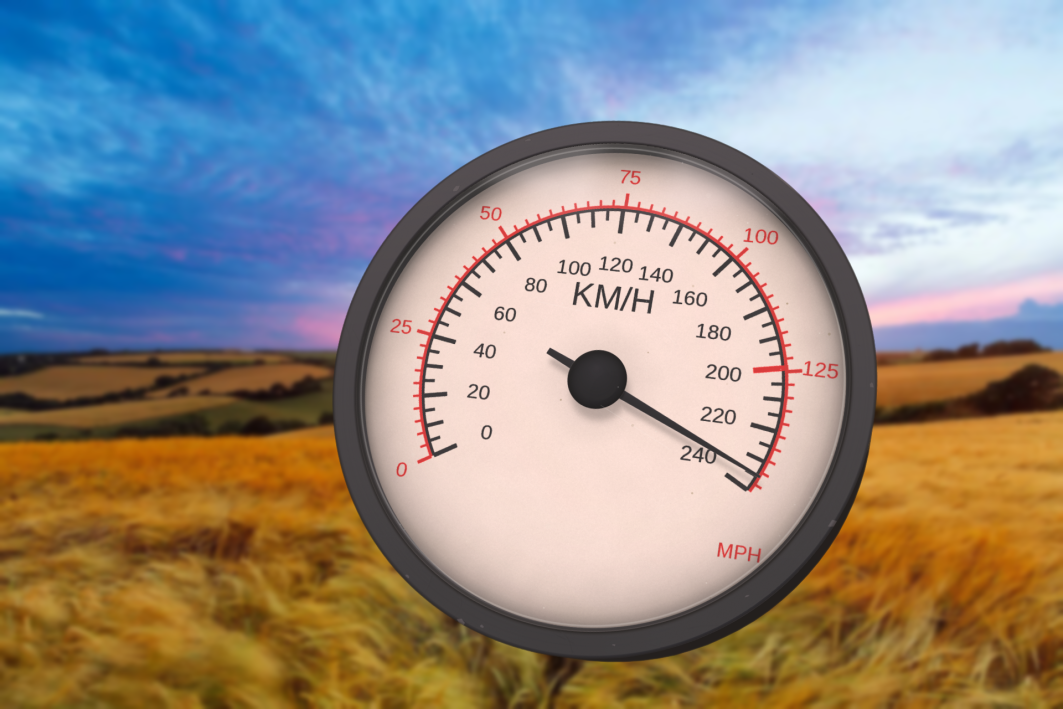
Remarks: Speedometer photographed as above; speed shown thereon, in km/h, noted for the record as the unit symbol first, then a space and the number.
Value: km/h 235
